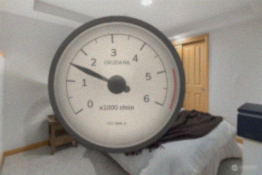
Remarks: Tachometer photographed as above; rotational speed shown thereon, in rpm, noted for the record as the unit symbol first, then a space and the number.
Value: rpm 1500
